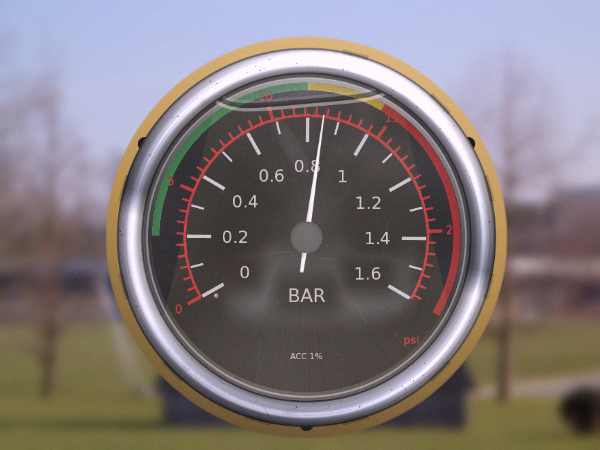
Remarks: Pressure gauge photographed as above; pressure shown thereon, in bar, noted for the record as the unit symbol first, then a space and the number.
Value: bar 0.85
